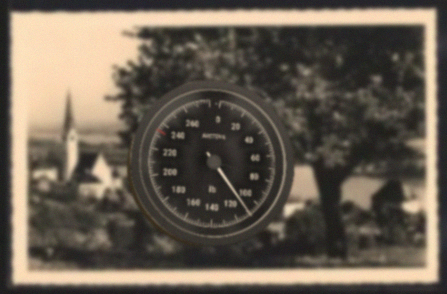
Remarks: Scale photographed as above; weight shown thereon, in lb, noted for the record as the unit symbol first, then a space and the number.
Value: lb 110
